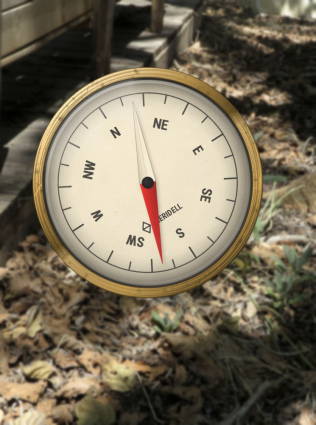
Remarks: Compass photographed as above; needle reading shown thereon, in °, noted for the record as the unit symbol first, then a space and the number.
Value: ° 202.5
